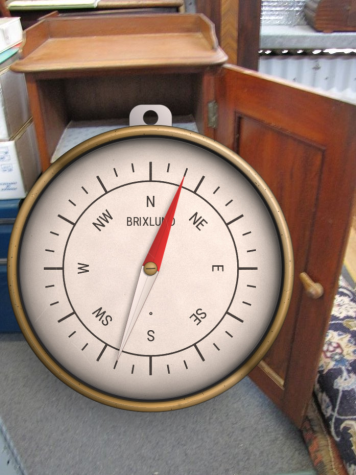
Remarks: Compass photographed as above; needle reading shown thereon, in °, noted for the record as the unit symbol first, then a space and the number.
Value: ° 20
